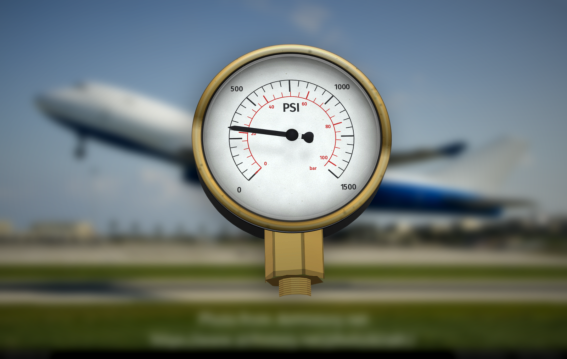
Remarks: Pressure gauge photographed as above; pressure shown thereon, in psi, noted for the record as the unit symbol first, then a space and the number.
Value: psi 300
